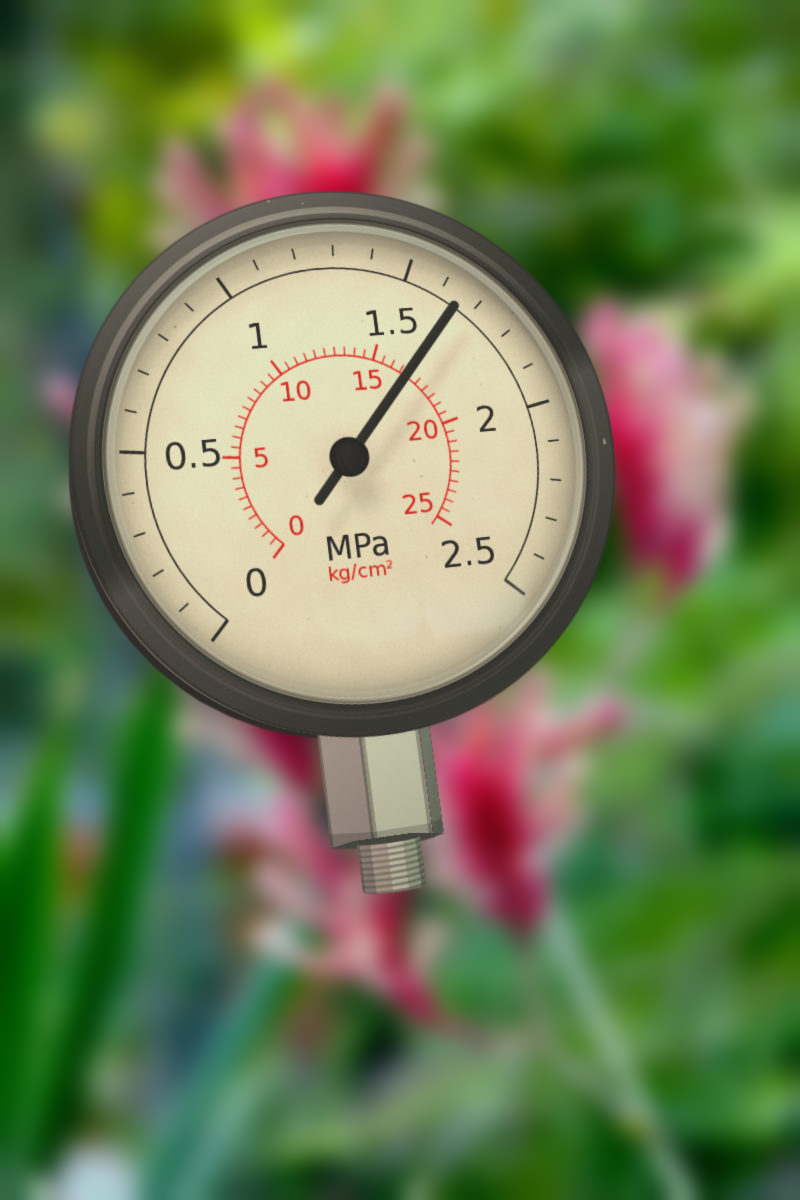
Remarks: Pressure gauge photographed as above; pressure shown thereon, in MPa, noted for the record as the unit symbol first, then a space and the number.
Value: MPa 1.65
